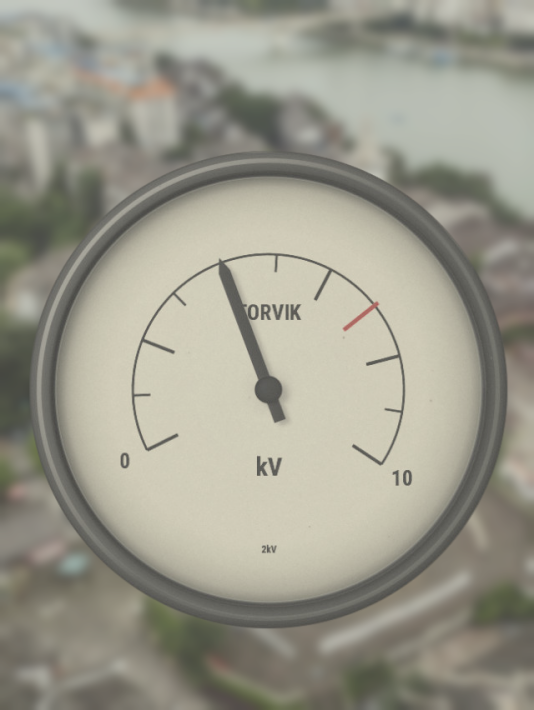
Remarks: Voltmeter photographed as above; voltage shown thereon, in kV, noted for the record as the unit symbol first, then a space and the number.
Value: kV 4
